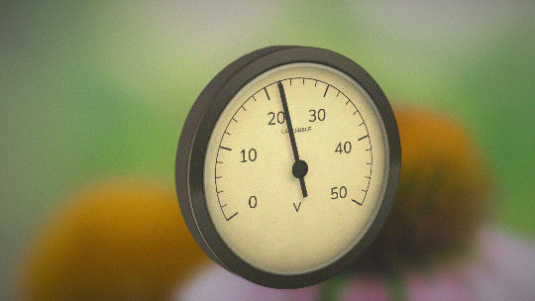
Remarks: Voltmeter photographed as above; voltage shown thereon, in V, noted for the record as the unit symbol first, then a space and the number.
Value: V 22
